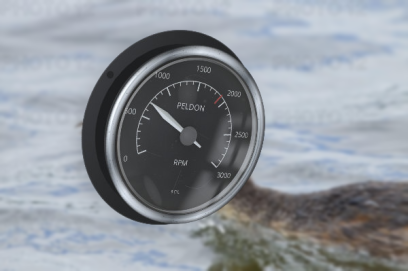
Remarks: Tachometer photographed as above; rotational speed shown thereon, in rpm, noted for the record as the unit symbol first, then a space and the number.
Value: rpm 700
